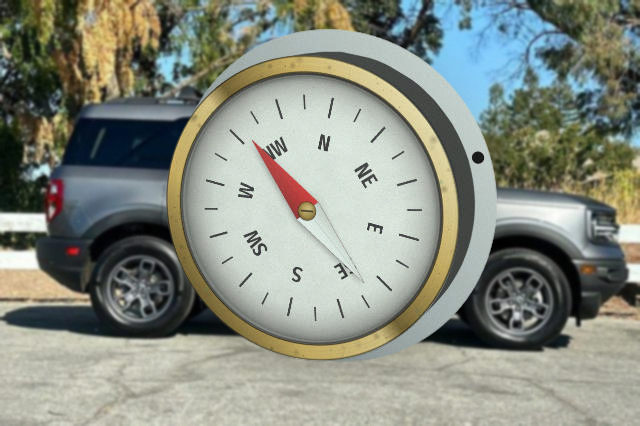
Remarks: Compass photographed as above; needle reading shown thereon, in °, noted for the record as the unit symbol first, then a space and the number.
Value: ° 307.5
